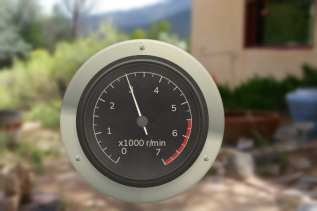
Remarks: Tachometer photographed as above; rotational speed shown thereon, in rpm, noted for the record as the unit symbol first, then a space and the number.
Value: rpm 3000
